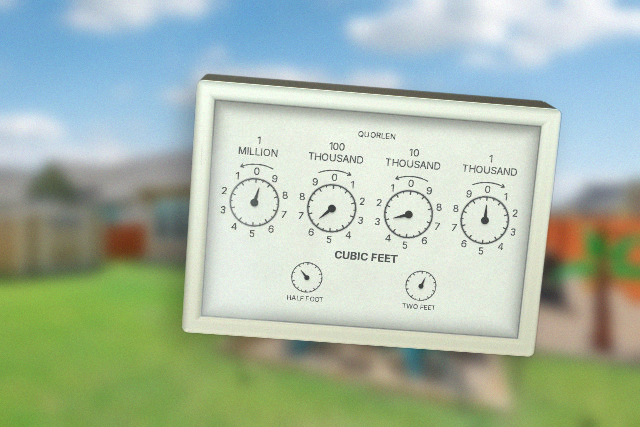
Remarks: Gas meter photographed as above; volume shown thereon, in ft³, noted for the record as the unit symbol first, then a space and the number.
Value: ft³ 963000
